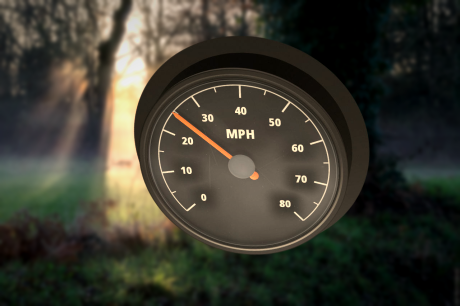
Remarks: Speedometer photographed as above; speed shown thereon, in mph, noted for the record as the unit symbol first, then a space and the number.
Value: mph 25
